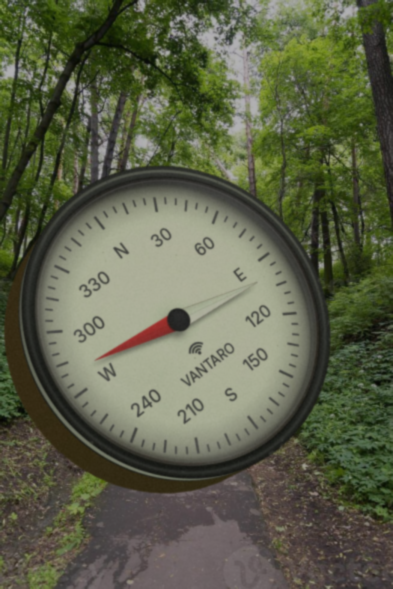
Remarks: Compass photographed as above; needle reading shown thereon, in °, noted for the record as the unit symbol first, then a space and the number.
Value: ° 280
